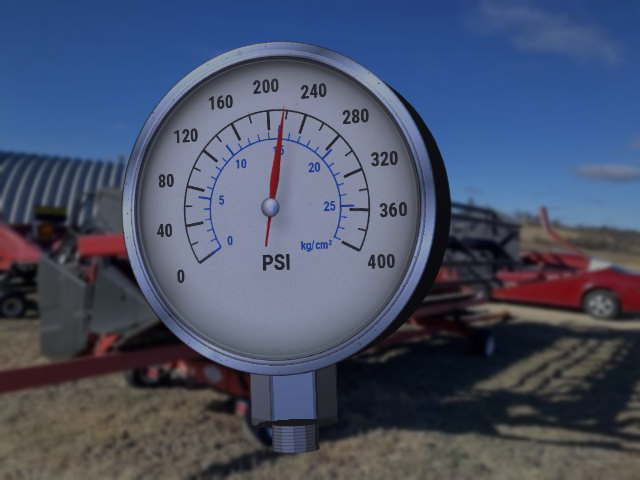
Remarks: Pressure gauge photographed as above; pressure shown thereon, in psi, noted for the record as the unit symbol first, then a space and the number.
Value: psi 220
